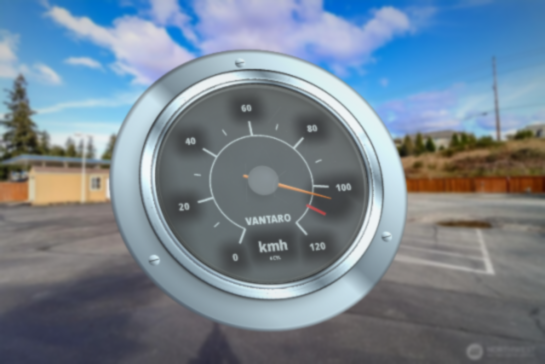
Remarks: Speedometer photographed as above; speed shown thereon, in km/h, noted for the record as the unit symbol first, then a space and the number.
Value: km/h 105
